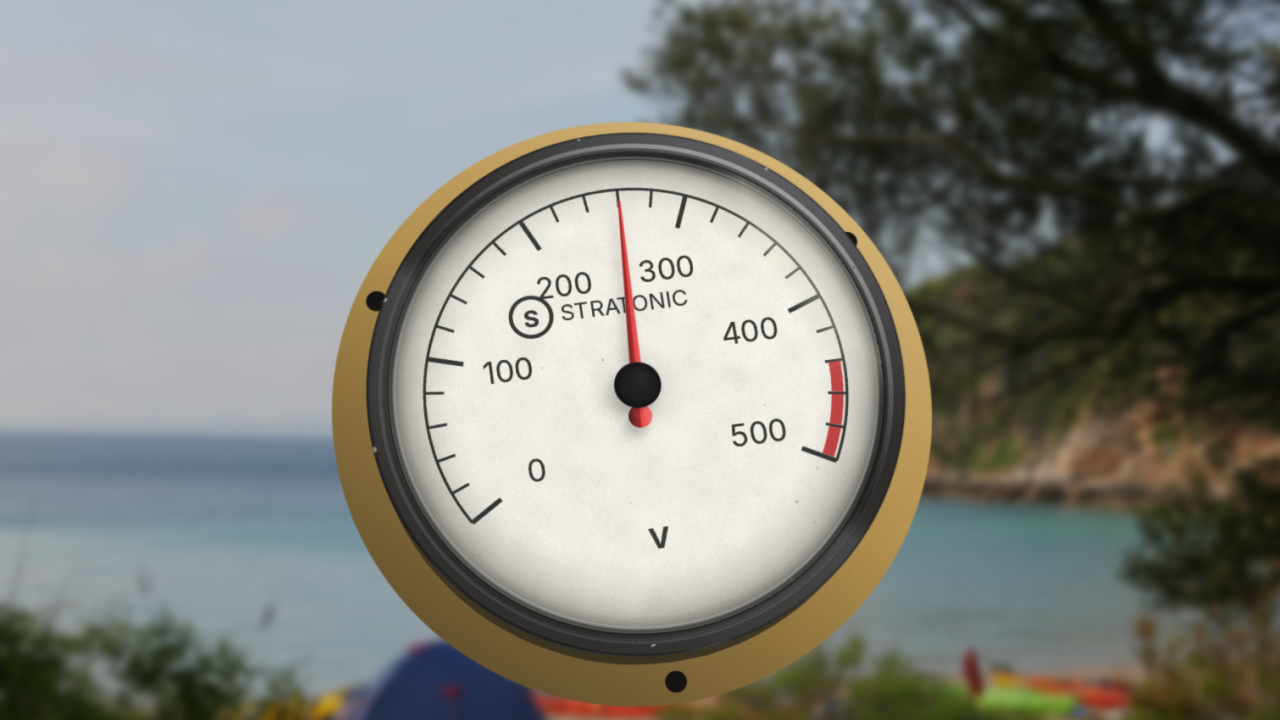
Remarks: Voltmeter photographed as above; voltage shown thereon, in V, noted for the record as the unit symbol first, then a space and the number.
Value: V 260
